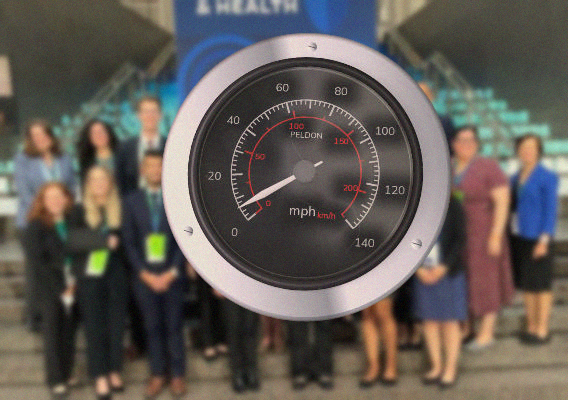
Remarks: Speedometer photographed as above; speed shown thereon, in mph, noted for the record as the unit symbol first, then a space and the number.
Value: mph 6
